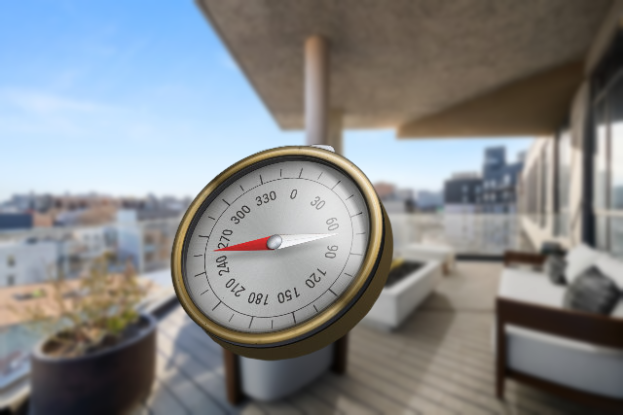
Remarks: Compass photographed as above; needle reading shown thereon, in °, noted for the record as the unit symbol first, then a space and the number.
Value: ° 255
